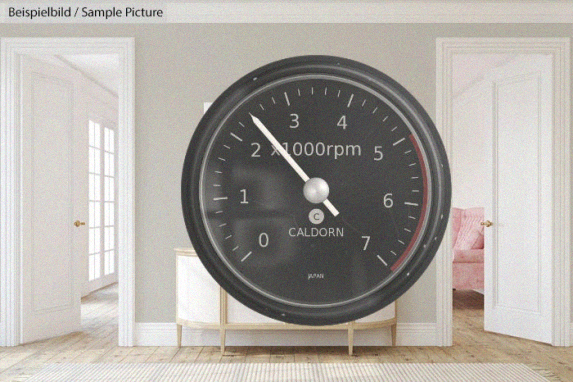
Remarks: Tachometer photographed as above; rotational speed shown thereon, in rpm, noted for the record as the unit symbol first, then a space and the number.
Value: rpm 2400
